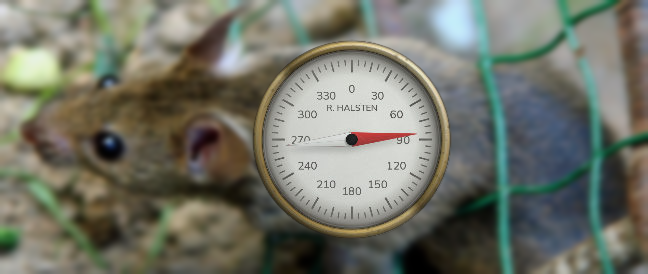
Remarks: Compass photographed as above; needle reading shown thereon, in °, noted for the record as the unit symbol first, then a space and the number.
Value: ° 85
